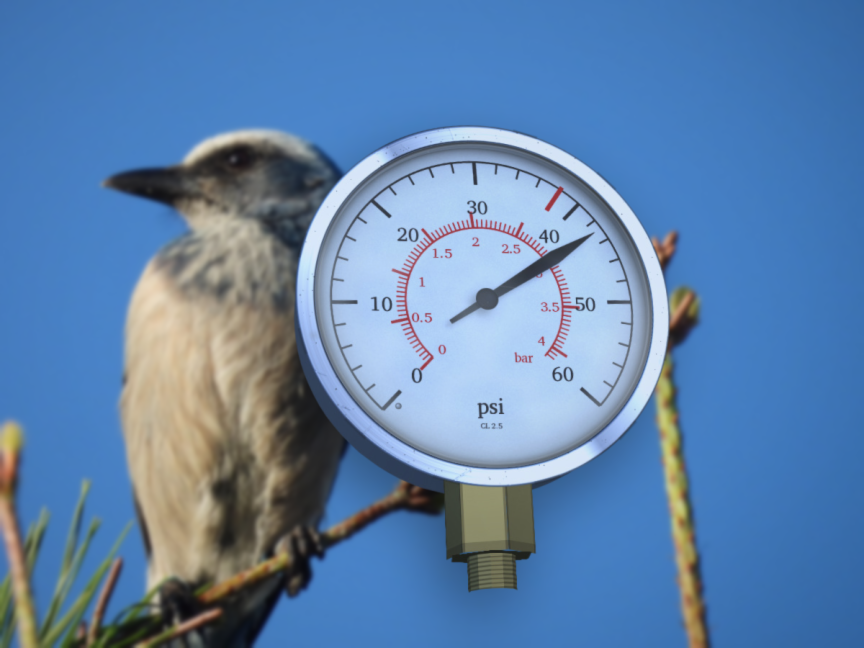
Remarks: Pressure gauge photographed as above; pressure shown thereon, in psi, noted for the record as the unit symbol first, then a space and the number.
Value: psi 43
